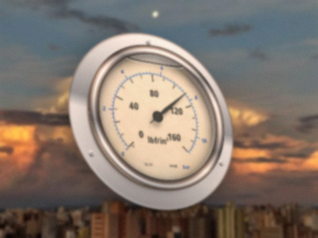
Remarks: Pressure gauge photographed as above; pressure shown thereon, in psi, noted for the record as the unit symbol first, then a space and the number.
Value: psi 110
